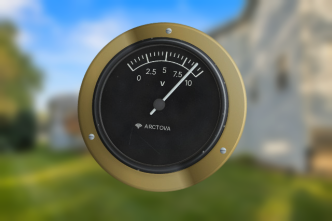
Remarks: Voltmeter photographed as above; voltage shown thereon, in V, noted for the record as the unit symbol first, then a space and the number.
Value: V 9
